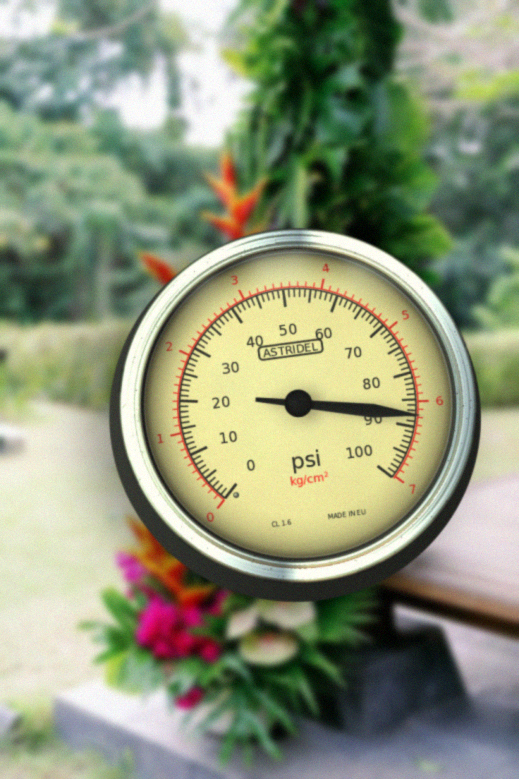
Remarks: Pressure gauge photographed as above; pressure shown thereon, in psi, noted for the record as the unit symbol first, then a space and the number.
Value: psi 88
